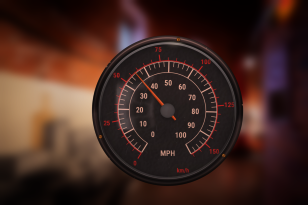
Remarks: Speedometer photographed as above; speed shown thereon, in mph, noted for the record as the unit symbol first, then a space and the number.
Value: mph 36
